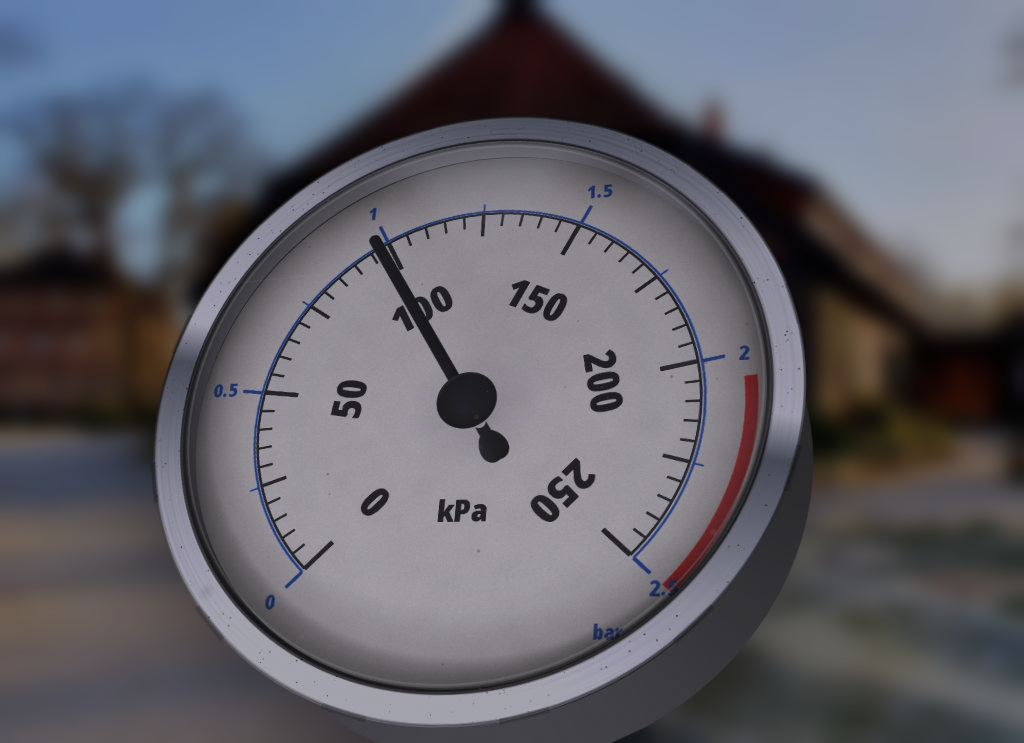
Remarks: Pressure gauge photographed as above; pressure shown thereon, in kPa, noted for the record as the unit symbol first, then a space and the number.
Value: kPa 97.5
